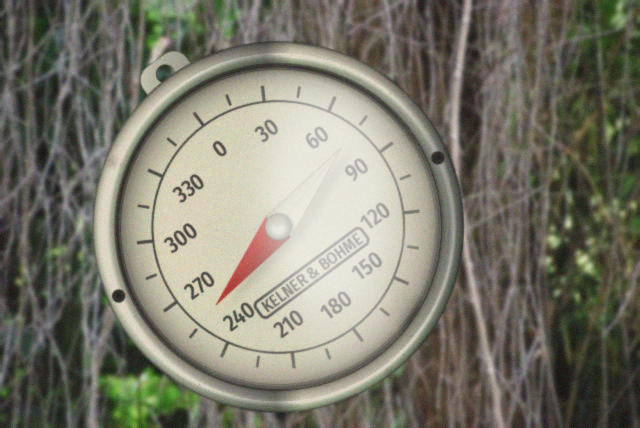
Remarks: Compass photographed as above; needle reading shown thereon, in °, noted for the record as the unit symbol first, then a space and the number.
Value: ° 255
